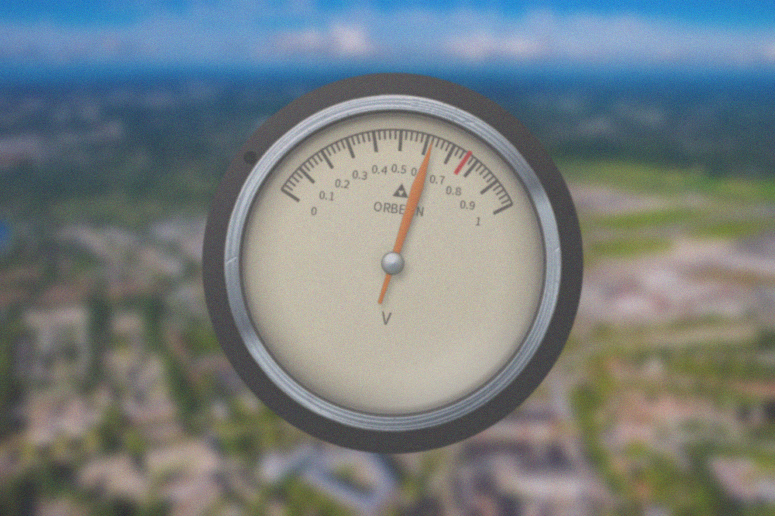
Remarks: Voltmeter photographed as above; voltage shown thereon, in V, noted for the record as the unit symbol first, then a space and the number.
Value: V 0.62
